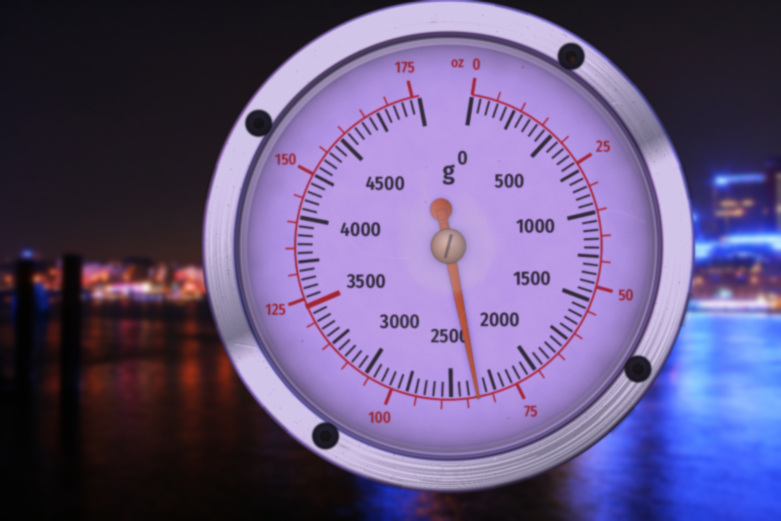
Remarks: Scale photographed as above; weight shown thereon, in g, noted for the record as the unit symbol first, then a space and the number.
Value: g 2350
